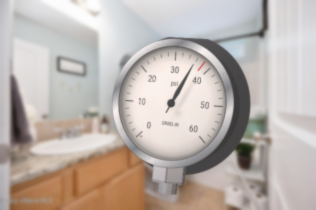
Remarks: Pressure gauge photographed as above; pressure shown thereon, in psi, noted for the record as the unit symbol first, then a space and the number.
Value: psi 36
